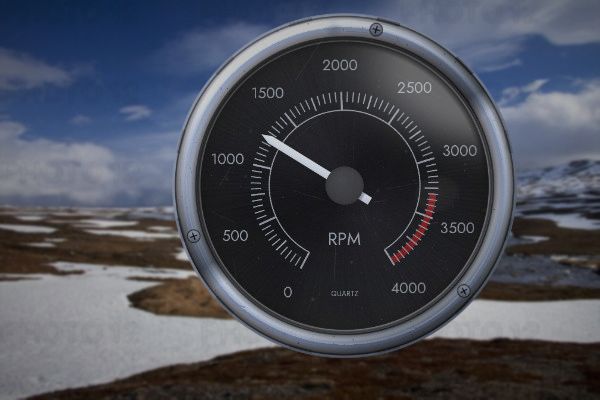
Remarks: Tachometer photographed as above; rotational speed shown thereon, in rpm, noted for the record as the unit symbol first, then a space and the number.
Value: rpm 1250
